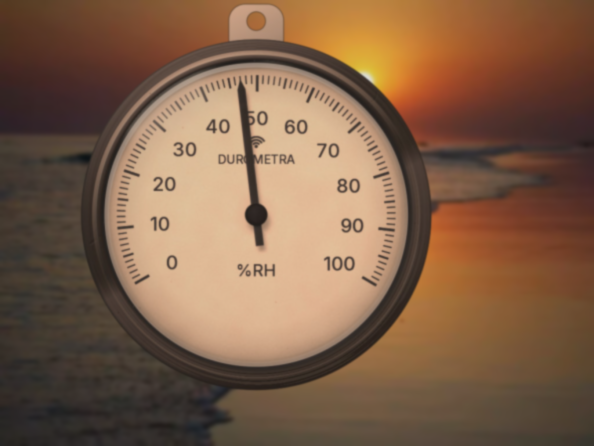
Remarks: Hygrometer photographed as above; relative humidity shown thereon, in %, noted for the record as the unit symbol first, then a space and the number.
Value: % 47
